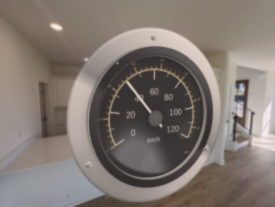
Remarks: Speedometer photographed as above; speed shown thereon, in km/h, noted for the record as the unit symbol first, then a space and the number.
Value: km/h 40
